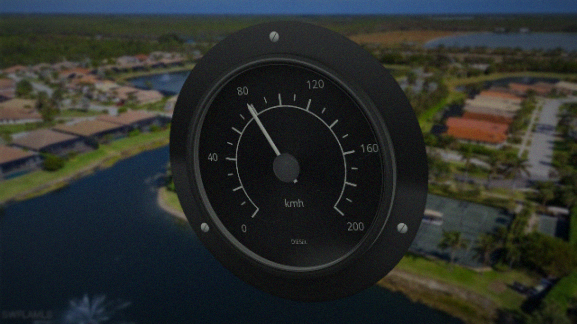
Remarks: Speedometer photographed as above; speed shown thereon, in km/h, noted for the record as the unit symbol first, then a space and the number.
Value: km/h 80
